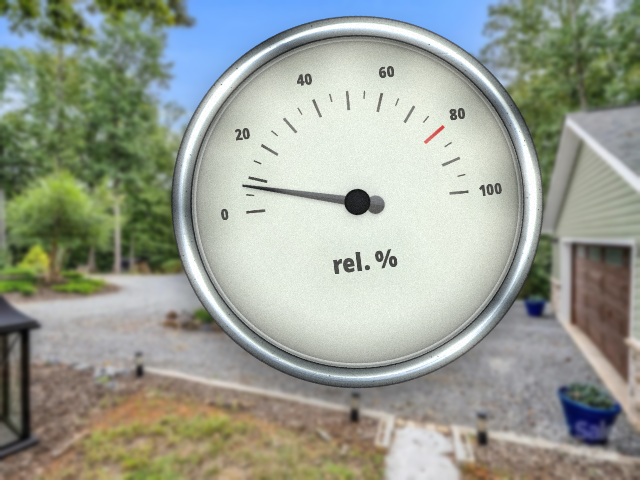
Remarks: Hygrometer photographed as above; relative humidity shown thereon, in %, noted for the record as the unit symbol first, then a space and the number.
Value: % 7.5
